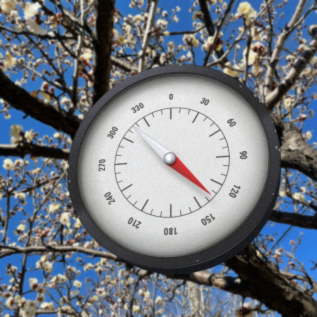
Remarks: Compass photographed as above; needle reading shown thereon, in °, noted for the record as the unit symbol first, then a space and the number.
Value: ° 135
